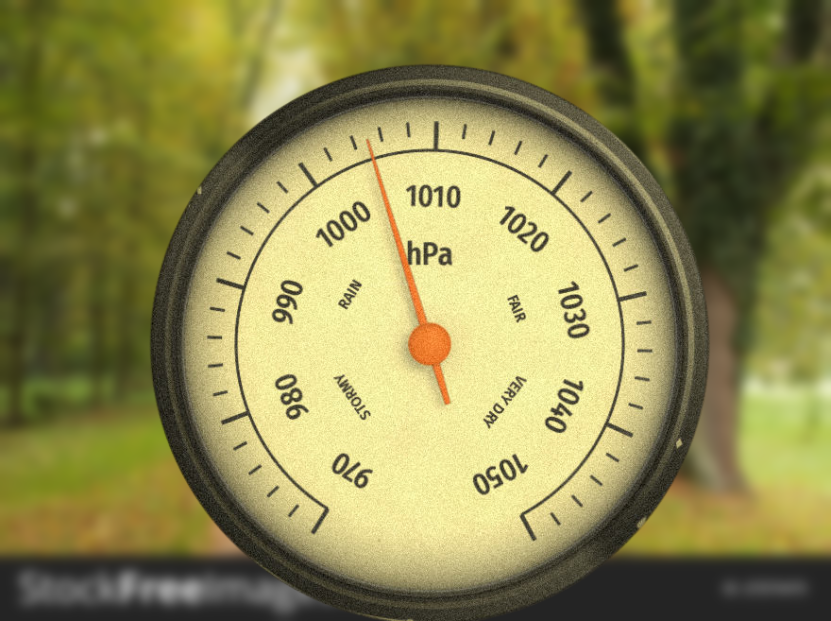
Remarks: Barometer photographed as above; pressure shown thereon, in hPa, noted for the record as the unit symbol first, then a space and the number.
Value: hPa 1005
